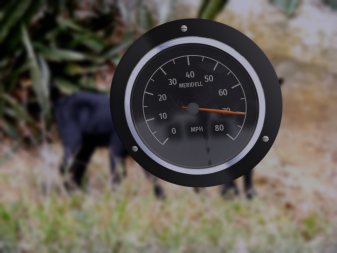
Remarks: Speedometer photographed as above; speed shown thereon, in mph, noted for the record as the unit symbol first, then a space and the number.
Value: mph 70
